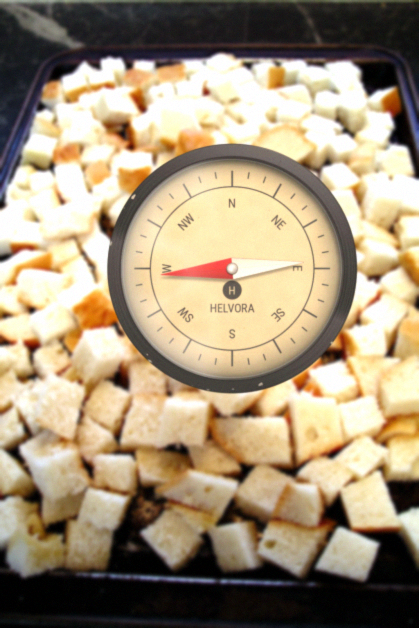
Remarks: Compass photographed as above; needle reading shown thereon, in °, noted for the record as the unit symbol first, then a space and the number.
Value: ° 265
